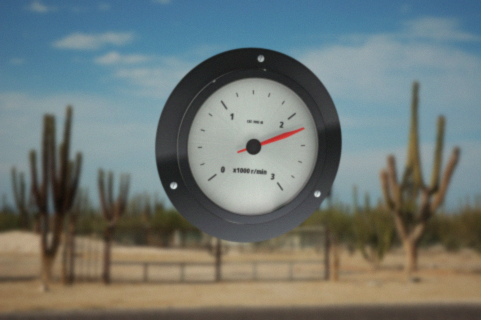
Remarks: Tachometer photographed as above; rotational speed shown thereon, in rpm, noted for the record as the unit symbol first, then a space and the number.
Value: rpm 2200
